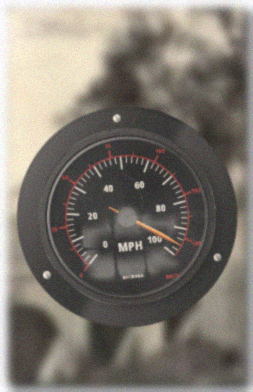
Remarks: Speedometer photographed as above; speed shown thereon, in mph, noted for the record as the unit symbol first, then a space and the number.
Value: mph 96
